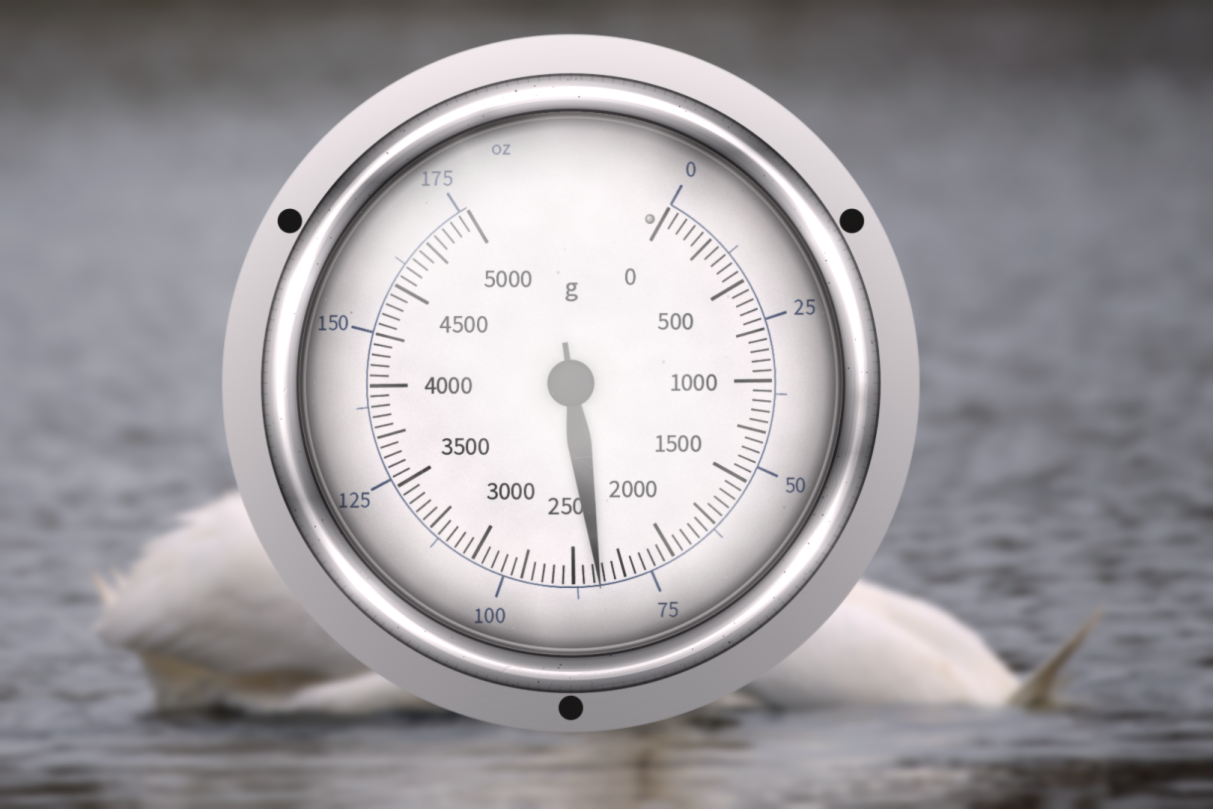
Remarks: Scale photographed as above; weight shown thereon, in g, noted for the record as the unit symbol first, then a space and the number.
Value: g 2375
